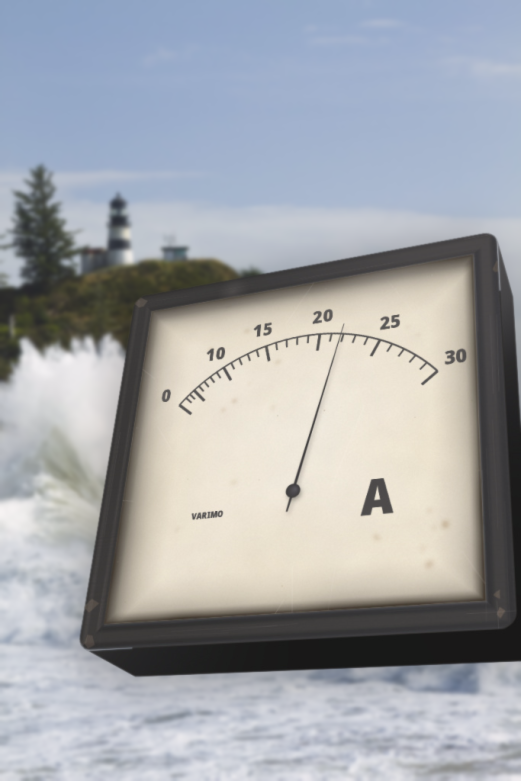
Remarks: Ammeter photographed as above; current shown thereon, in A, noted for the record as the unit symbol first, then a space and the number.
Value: A 22
